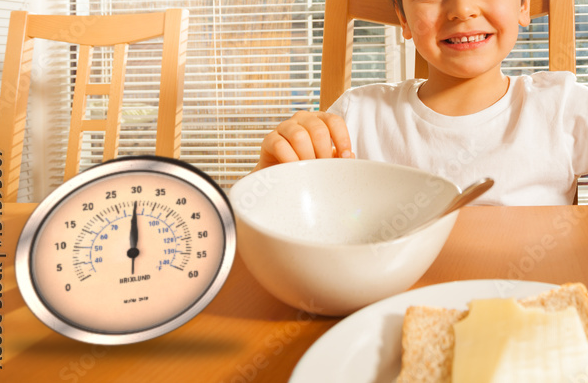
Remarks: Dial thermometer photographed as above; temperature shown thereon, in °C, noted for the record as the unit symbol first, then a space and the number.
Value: °C 30
